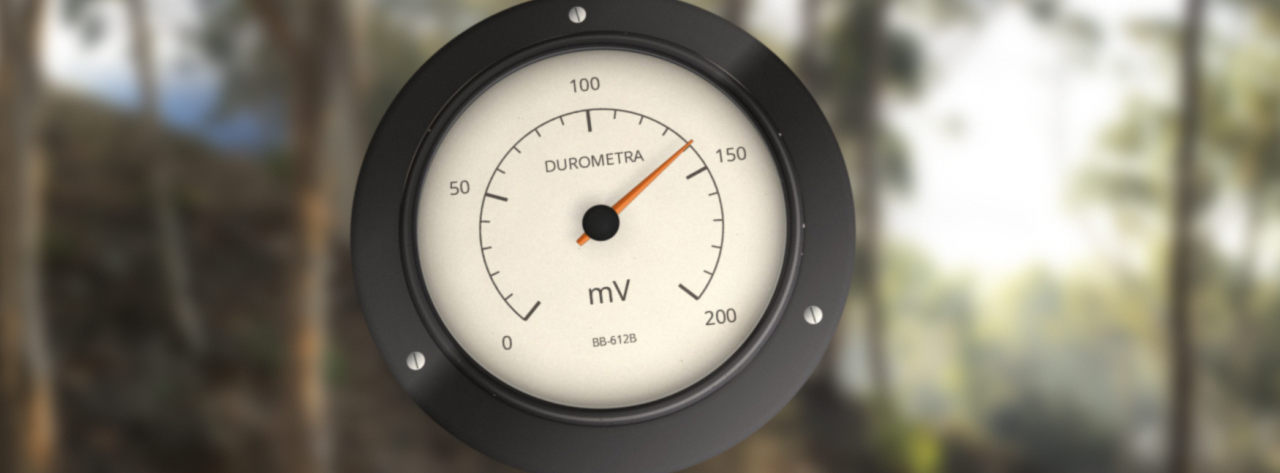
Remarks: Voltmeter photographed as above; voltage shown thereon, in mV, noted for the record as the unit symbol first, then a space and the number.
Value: mV 140
